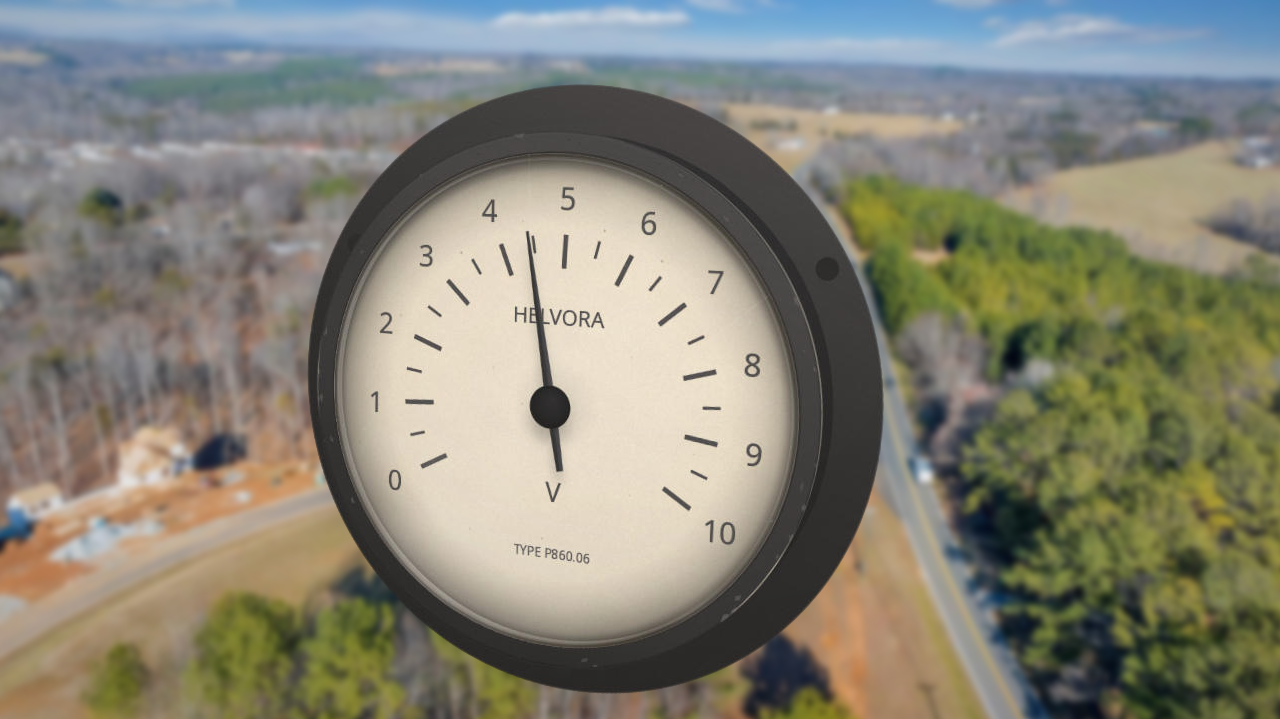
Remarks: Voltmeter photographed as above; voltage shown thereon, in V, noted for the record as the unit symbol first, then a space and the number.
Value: V 4.5
